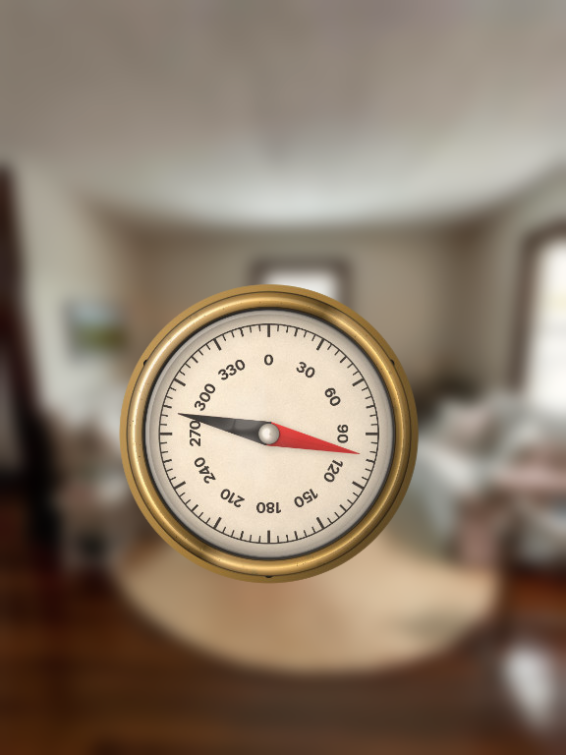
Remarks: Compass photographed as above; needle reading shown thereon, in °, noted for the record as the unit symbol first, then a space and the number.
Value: ° 102.5
